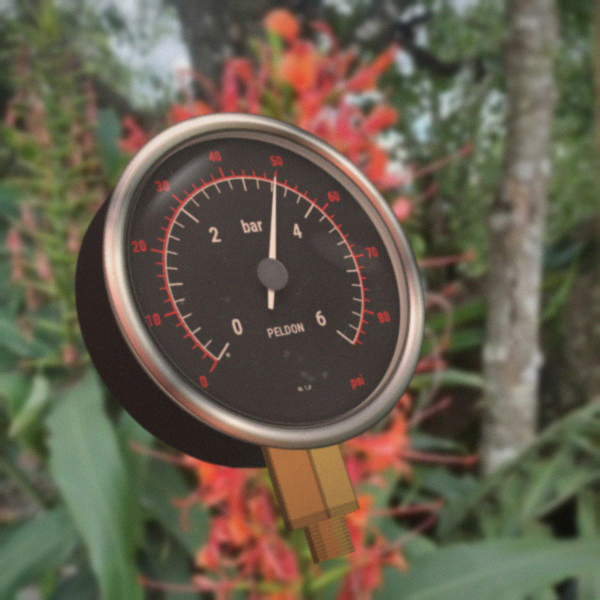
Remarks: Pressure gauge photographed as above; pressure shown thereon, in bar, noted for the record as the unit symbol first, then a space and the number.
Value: bar 3.4
